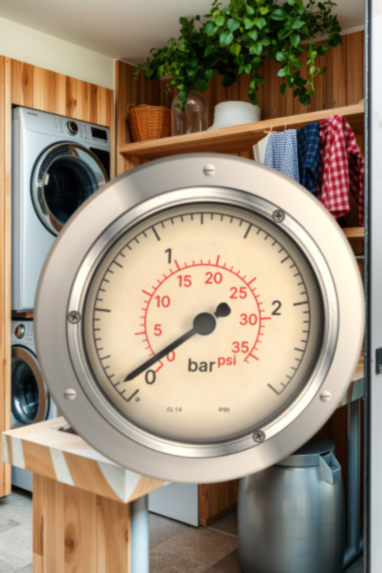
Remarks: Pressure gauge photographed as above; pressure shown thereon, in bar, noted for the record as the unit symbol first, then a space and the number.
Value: bar 0.1
